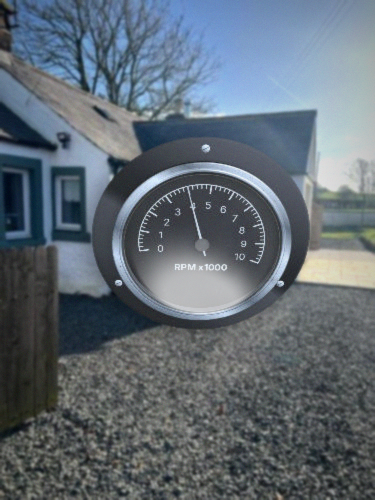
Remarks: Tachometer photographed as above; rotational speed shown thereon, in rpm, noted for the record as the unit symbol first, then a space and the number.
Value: rpm 4000
